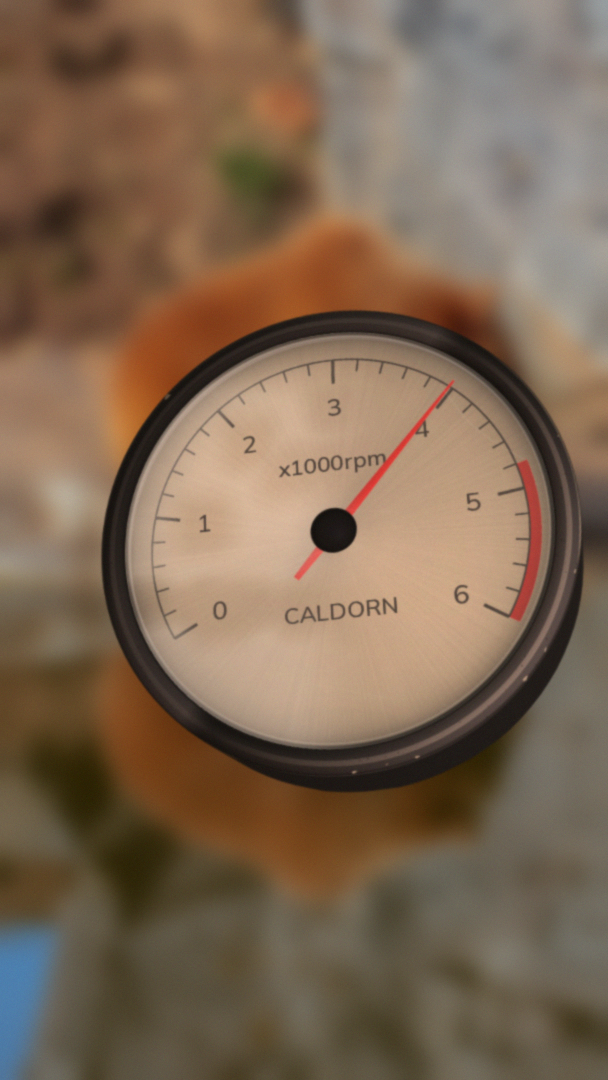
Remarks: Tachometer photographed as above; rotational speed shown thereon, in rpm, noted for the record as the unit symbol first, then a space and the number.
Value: rpm 4000
